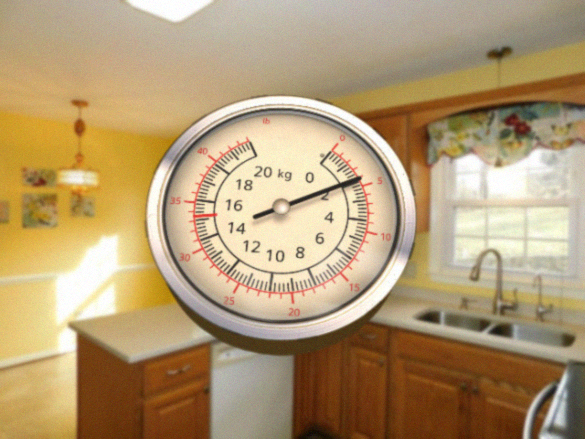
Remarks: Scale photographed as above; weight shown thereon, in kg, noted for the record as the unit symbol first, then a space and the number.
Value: kg 2
